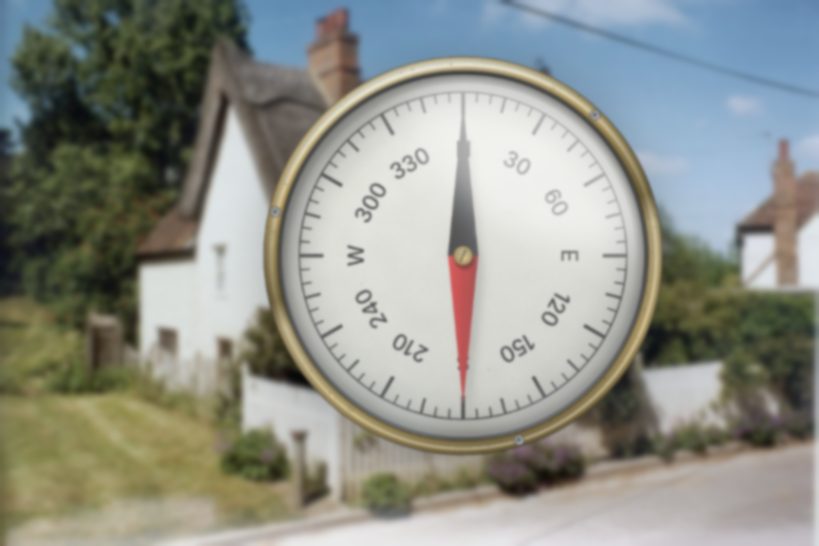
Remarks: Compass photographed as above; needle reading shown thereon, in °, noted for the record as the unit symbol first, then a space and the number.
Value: ° 180
